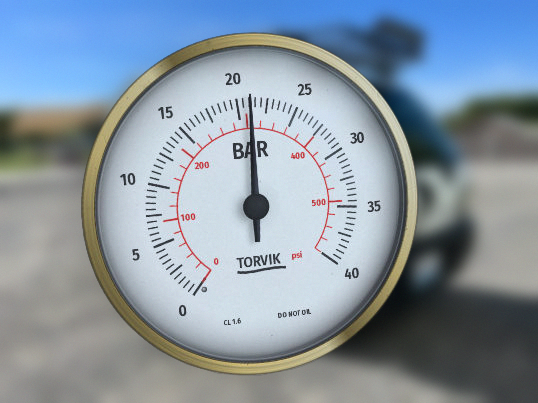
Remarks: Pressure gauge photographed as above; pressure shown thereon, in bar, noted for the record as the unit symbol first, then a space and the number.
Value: bar 21
